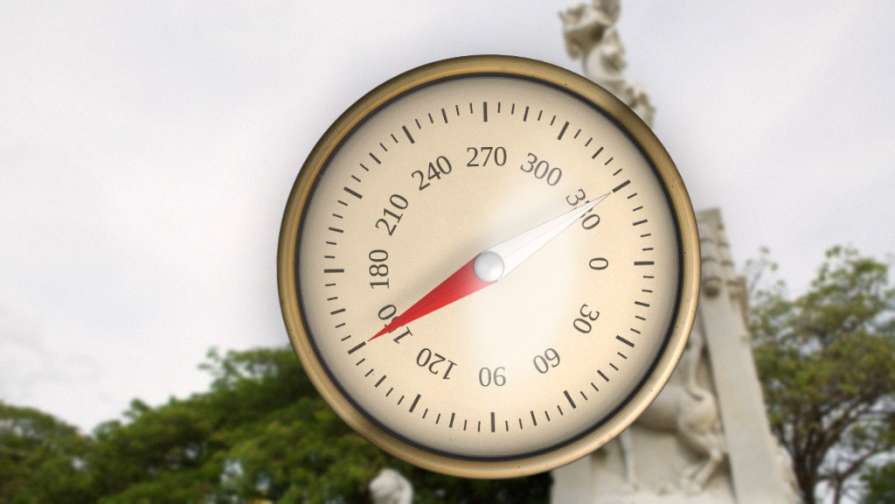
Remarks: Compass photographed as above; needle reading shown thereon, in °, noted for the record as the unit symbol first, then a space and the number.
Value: ° 150
